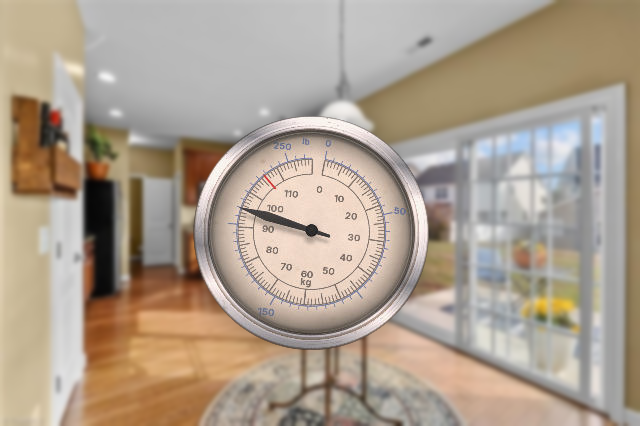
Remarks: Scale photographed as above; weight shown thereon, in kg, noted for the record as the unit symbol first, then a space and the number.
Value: kg 95
